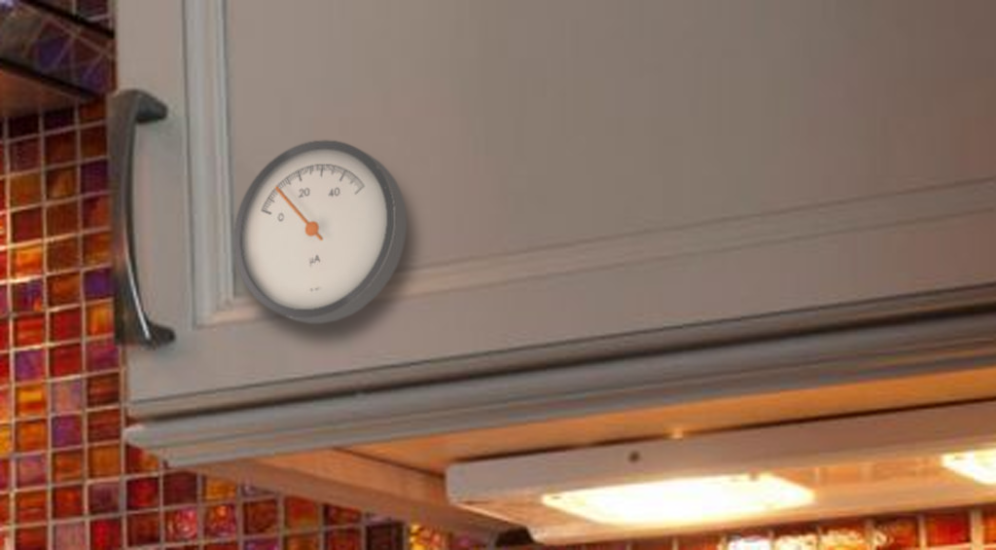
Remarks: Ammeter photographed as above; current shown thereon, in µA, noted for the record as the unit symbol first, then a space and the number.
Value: µA 10
